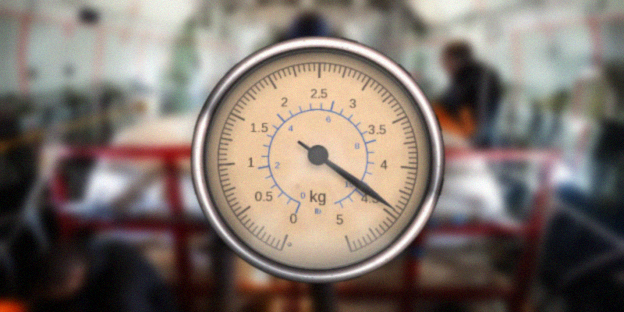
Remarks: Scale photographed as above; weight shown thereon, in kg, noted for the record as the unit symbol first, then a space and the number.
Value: kg 4.45
